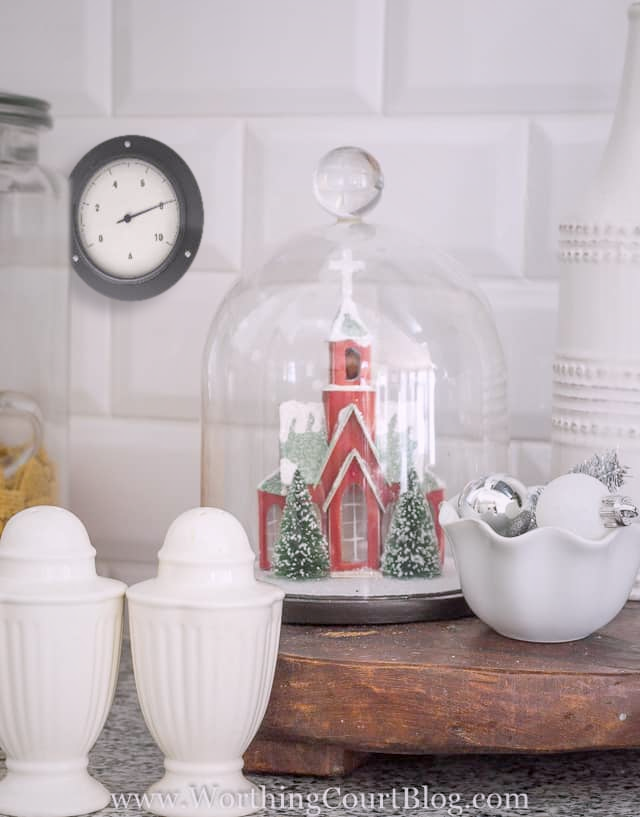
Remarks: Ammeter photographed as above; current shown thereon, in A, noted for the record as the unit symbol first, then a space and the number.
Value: A 8
